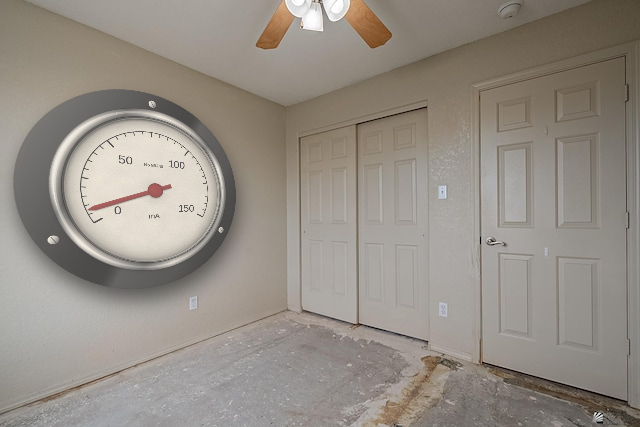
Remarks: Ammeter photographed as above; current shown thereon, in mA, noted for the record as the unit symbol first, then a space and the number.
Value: mA 7.5
